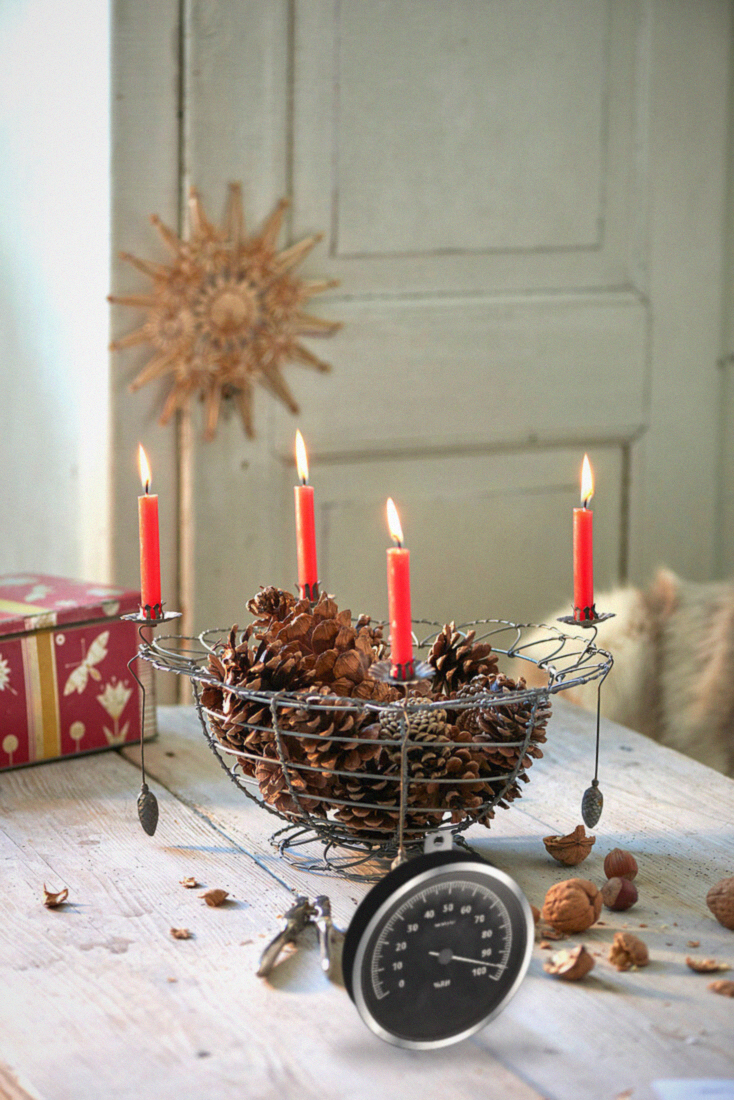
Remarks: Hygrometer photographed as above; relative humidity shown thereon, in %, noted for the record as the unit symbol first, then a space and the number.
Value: % 95
